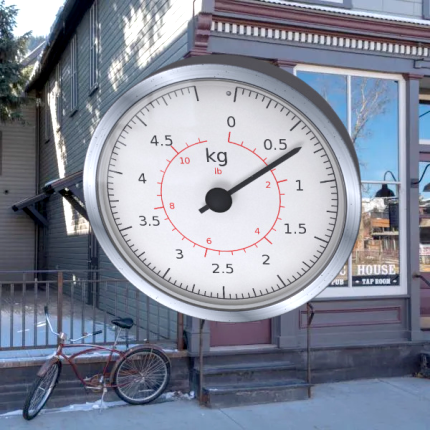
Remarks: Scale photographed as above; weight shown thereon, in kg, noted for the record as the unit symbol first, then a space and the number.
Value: kg 0.65
